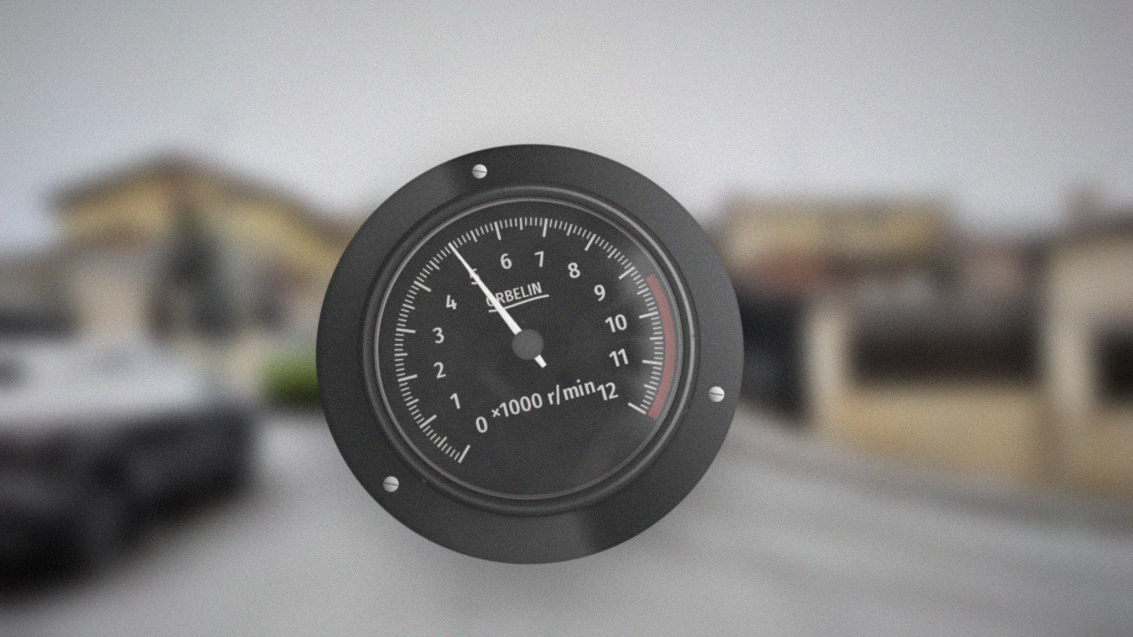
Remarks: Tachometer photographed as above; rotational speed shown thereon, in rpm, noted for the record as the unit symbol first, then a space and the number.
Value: rpm 5000
